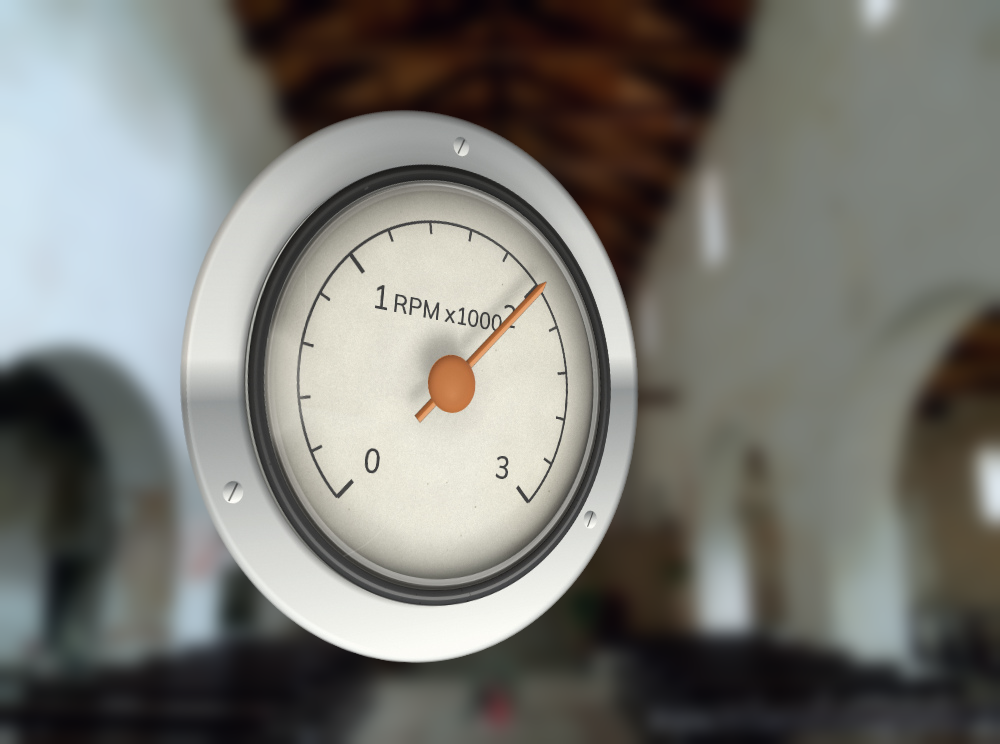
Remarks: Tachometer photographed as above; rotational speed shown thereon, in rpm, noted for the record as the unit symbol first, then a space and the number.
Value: rpm 2000
